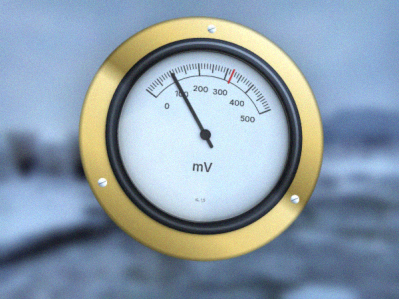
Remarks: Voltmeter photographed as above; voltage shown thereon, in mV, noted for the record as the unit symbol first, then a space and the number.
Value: mV 100
